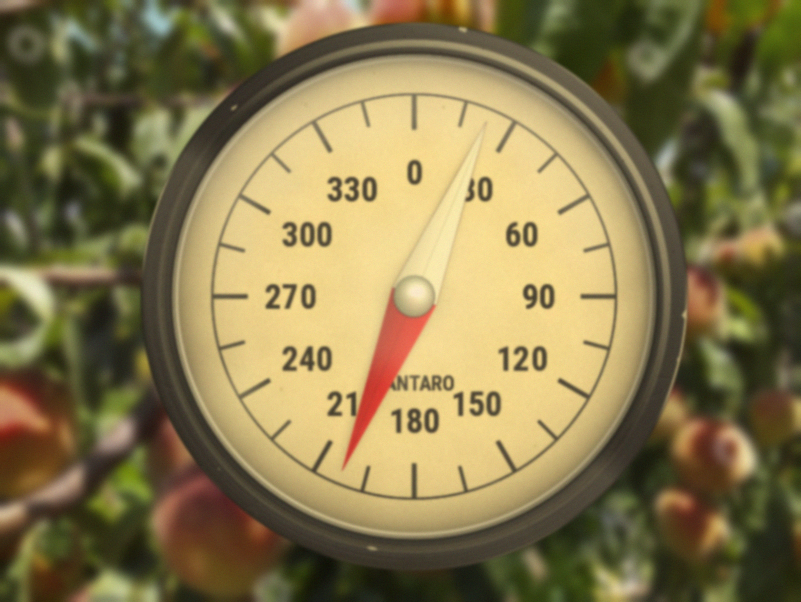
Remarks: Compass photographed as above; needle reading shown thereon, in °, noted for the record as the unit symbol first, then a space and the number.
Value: ° 202.5
